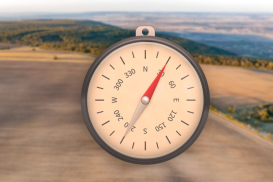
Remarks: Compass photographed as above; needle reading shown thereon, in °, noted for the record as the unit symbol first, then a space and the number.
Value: ° 30
